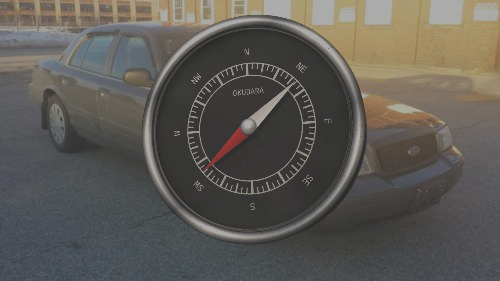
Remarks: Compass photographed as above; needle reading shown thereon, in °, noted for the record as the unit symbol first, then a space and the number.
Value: ° 230
